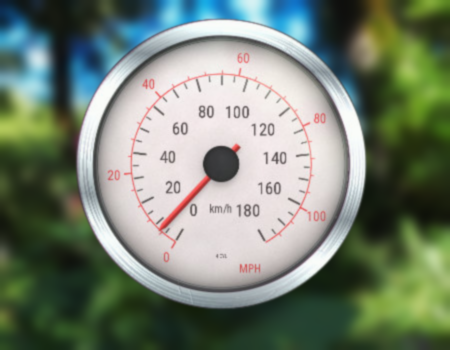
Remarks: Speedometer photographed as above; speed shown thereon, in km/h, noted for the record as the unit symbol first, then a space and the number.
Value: km/h 7.5
